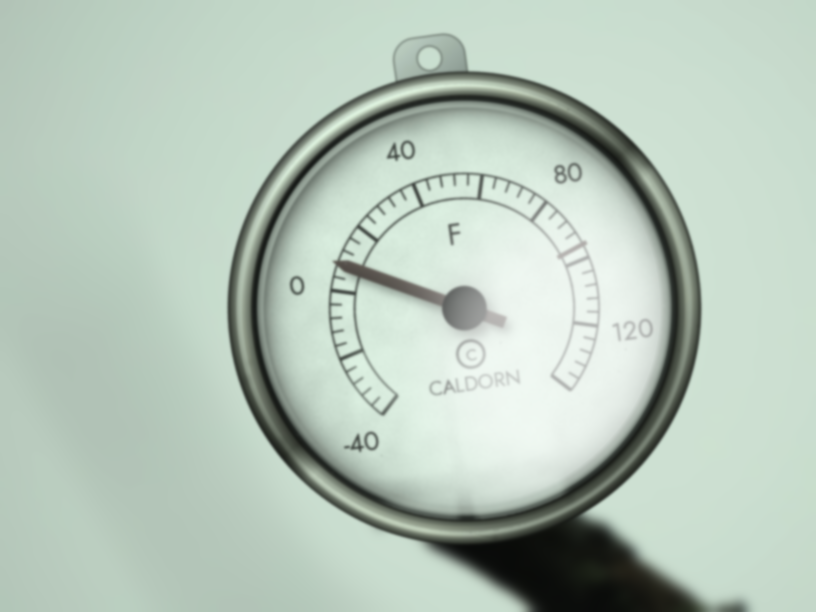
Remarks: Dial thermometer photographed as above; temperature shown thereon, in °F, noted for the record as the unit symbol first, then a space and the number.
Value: °F 8
